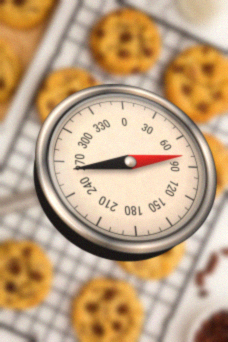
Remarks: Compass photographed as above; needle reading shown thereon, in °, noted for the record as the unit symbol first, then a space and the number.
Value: ° 80
